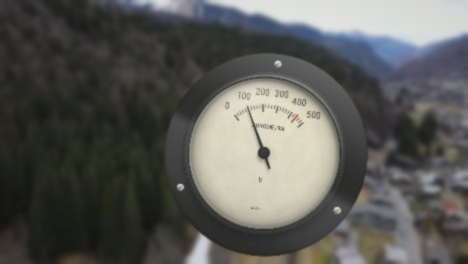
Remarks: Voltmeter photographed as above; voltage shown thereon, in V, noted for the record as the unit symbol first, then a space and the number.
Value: V 100
